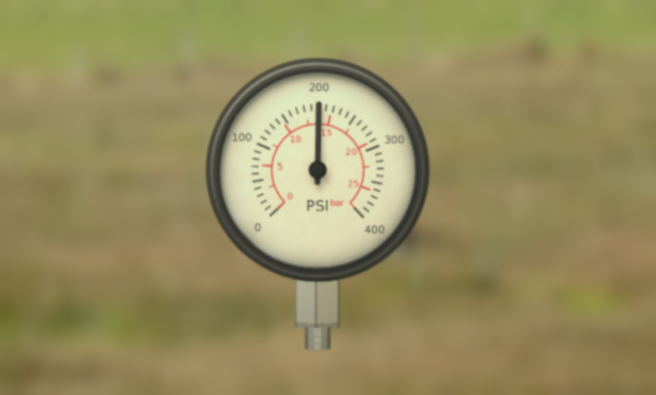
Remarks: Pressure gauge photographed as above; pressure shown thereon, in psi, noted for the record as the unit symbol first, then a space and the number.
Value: psi 200
